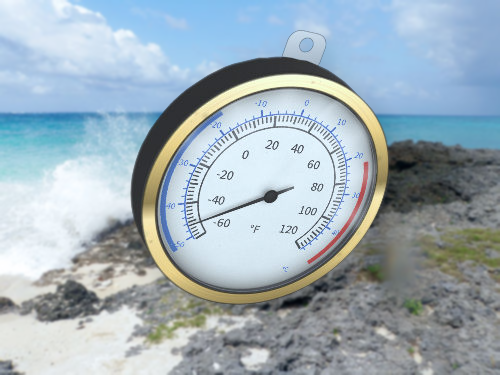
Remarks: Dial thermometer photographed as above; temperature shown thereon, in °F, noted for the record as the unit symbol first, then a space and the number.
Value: °F -50
